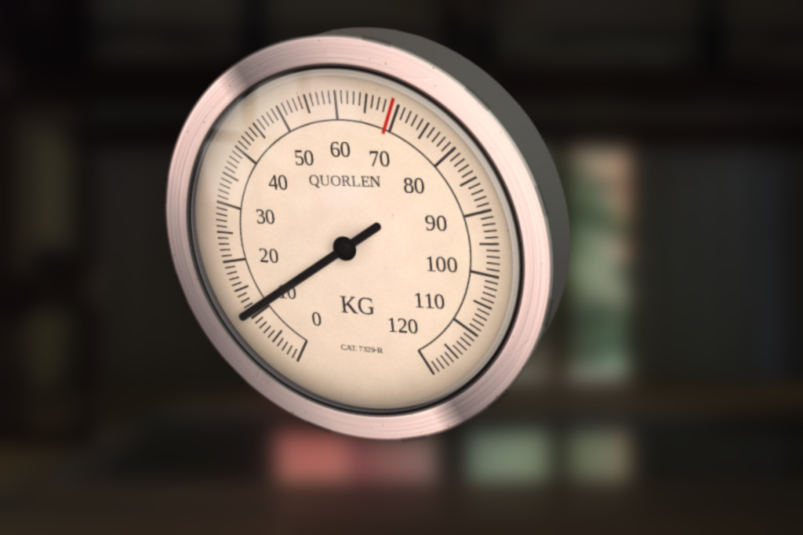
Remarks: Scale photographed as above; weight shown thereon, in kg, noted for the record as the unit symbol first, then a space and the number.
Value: kg 11
